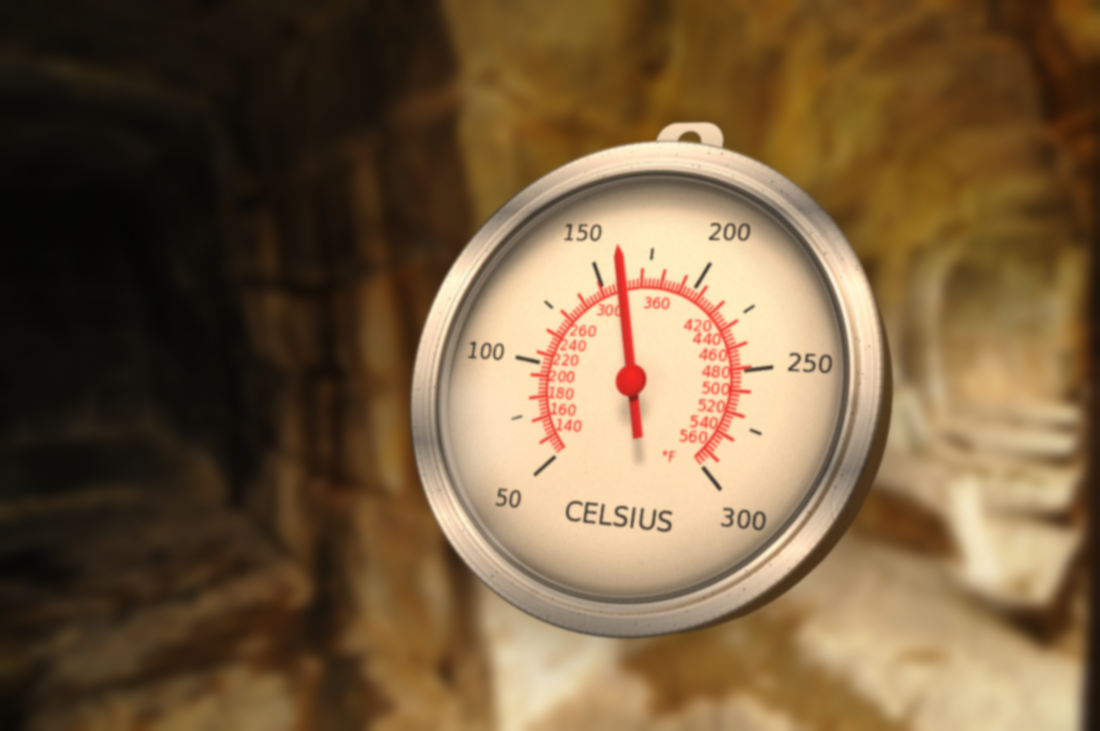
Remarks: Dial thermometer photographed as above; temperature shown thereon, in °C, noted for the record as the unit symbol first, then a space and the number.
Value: °C 162.5
